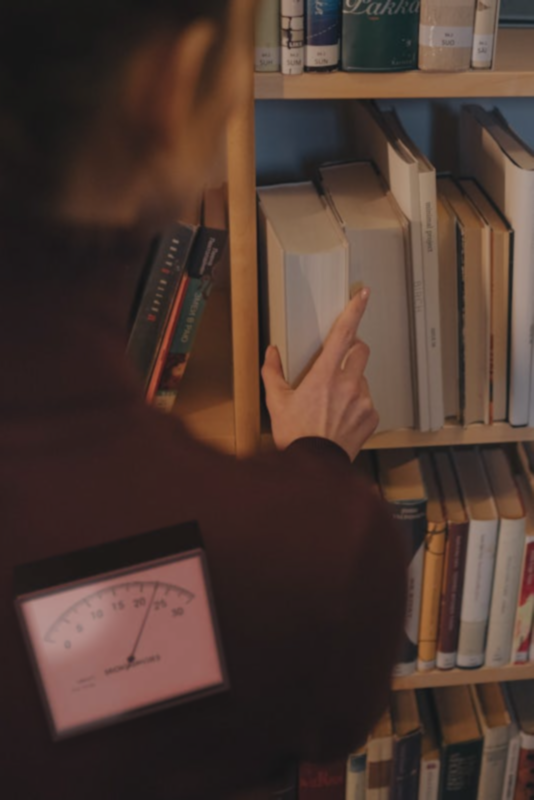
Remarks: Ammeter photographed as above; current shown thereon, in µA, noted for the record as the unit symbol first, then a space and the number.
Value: µA 22.5
